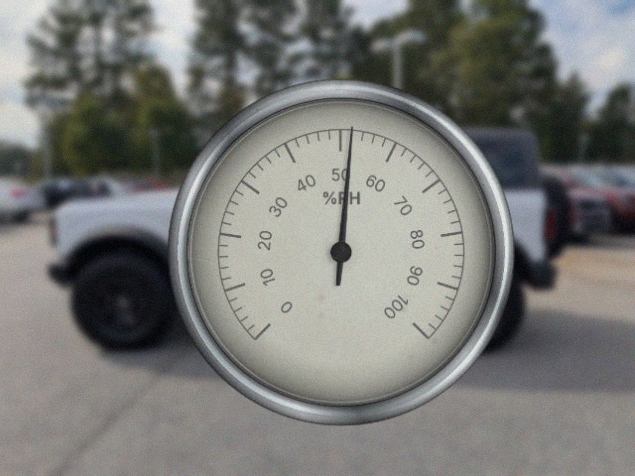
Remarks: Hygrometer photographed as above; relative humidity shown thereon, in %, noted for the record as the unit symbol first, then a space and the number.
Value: % 52
